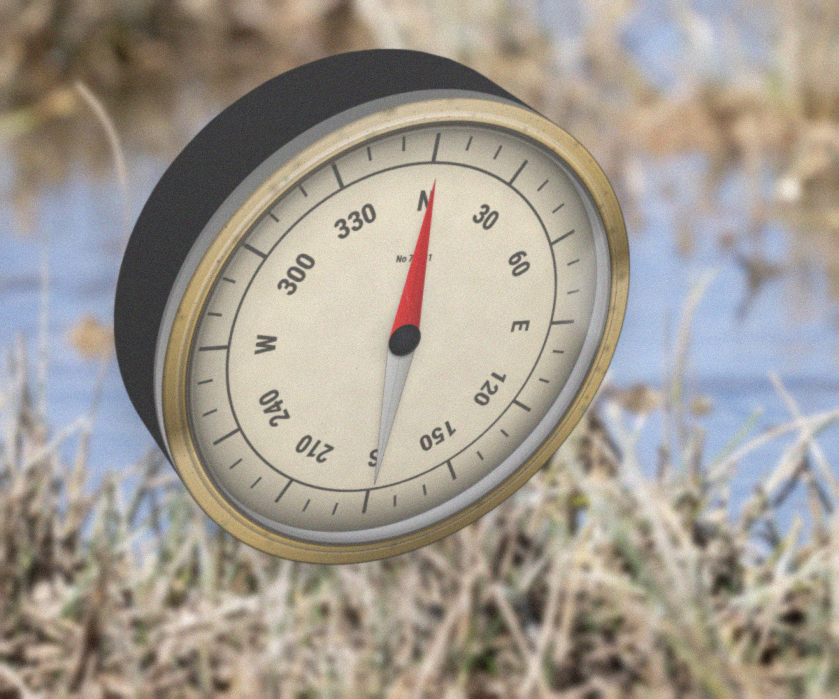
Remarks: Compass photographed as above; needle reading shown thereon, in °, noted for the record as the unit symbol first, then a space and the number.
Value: ° 0
